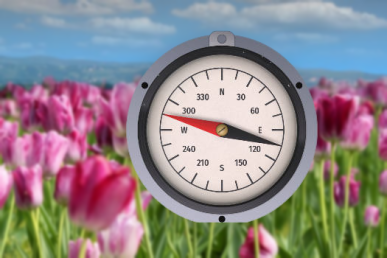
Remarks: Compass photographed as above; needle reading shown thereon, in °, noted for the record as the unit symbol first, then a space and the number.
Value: ° 285
